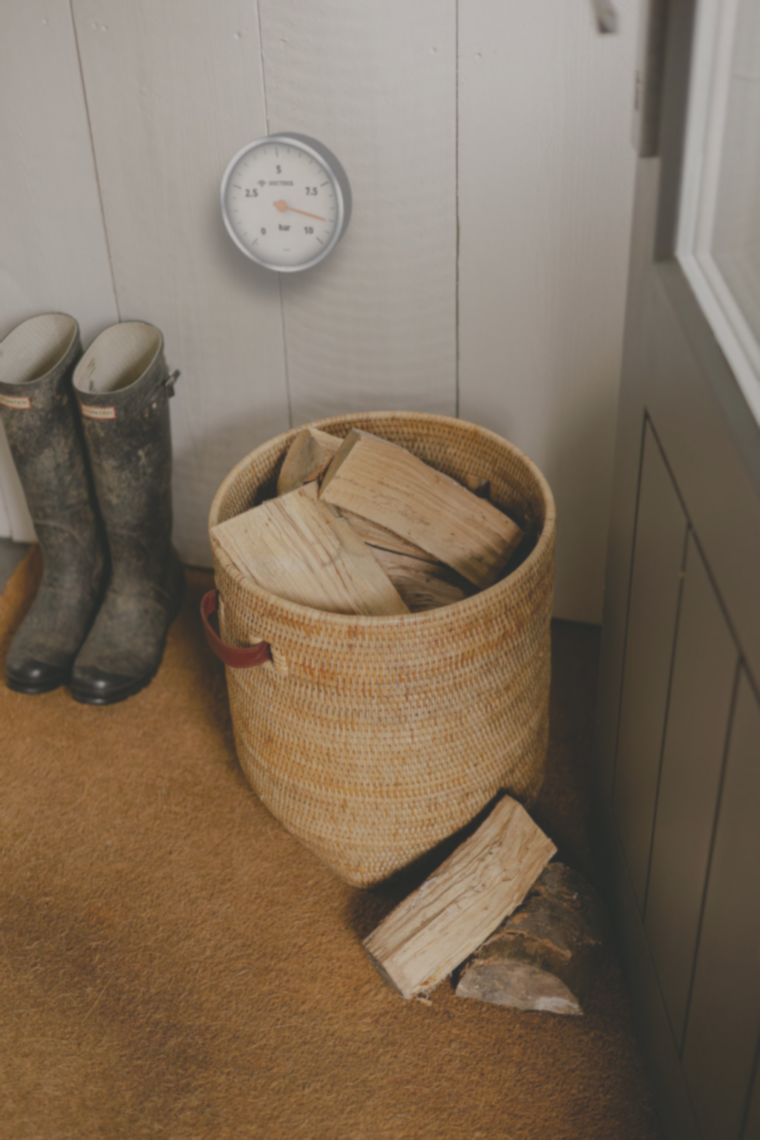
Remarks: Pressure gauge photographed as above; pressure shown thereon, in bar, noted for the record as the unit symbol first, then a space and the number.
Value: bar 9
